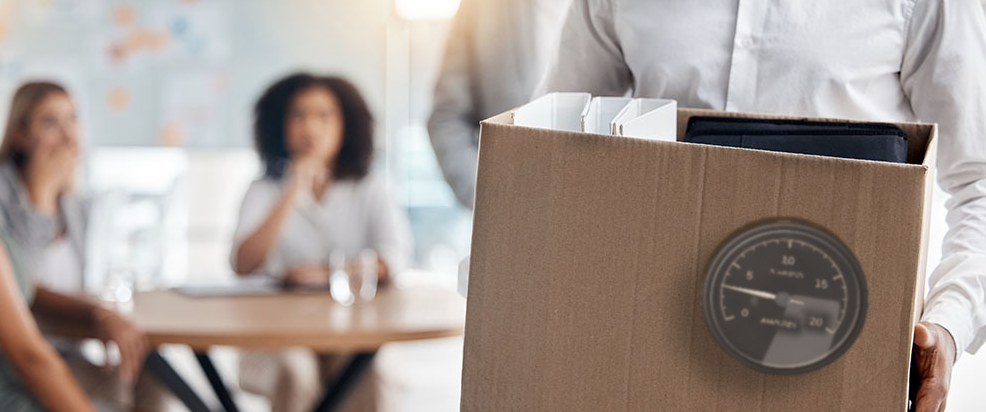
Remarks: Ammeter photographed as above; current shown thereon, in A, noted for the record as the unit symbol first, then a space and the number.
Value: A 3
